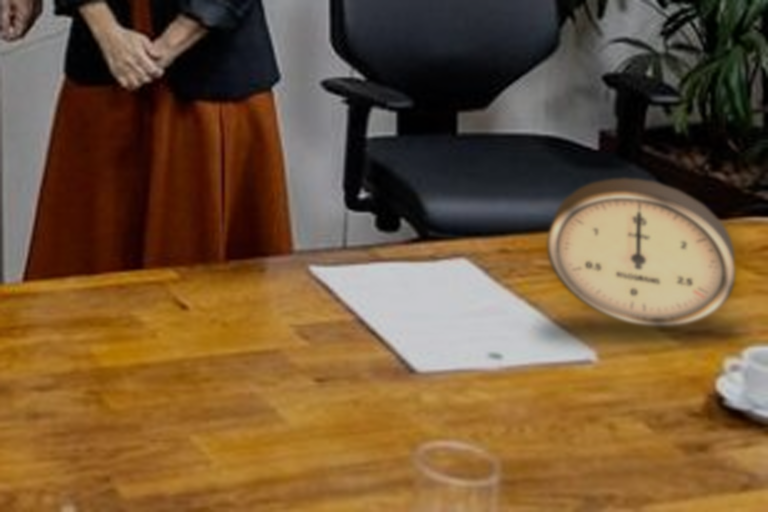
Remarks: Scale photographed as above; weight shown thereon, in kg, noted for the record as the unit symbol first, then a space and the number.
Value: kg 1.5
